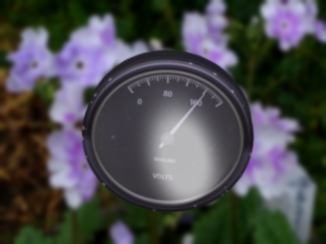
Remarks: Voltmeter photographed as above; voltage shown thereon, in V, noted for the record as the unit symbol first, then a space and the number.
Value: V 160
